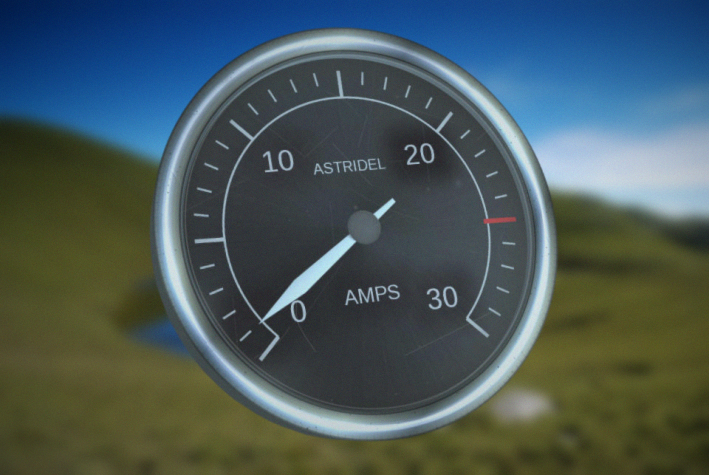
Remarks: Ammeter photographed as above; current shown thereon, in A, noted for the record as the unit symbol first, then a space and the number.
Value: A 1
